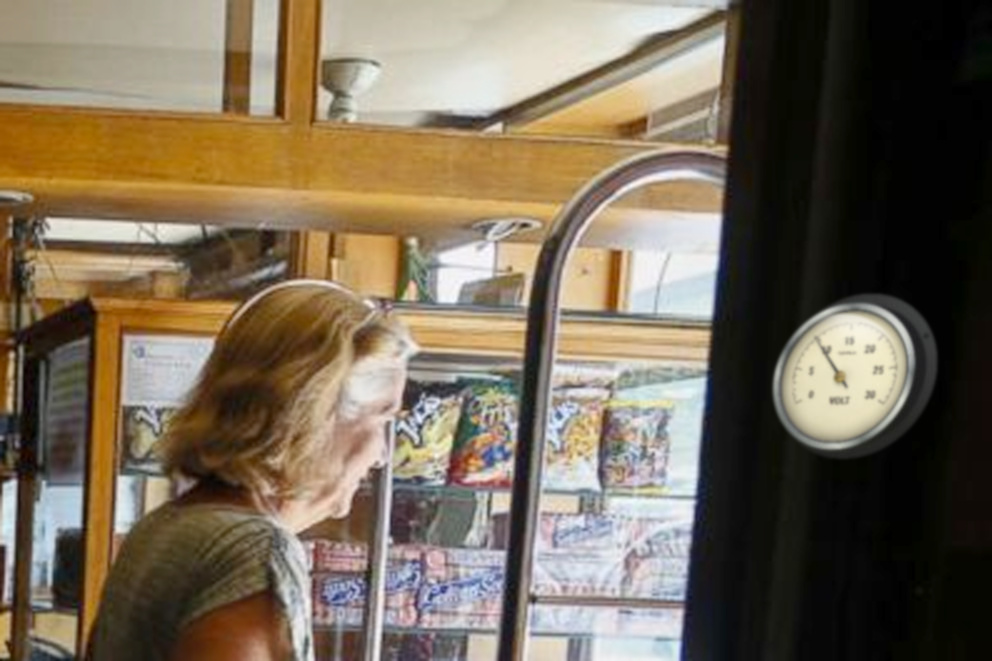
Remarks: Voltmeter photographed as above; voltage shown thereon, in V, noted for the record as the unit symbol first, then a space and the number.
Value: V 10
